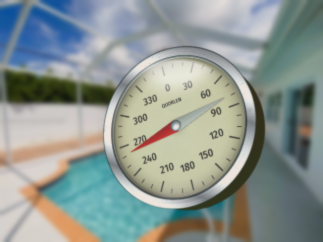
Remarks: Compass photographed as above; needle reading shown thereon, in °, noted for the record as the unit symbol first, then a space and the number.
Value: ° 260
